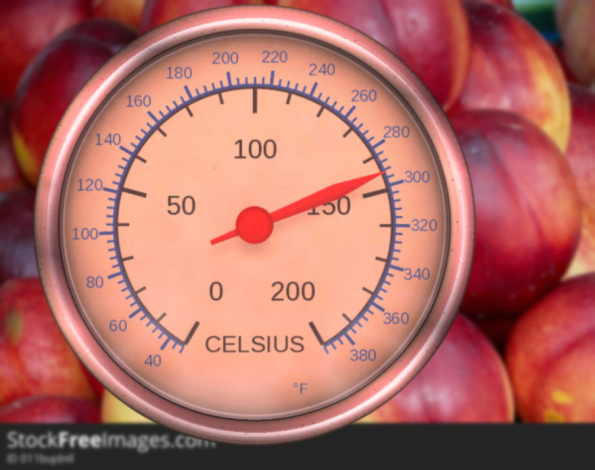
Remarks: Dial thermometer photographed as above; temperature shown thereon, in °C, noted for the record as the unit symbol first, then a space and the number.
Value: °C 145
